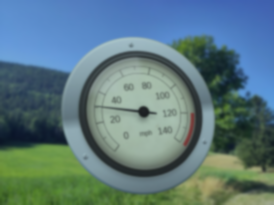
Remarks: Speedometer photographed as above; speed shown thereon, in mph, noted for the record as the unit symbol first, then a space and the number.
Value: mph 30
